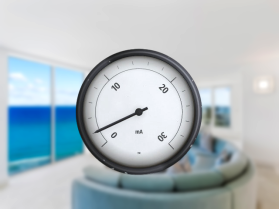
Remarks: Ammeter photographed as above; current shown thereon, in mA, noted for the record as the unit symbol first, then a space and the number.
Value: mA 2
